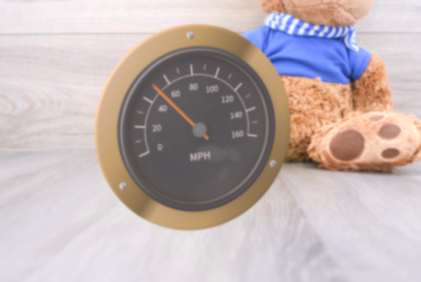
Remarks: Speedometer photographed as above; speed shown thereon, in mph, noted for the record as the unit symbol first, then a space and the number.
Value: mph 50
